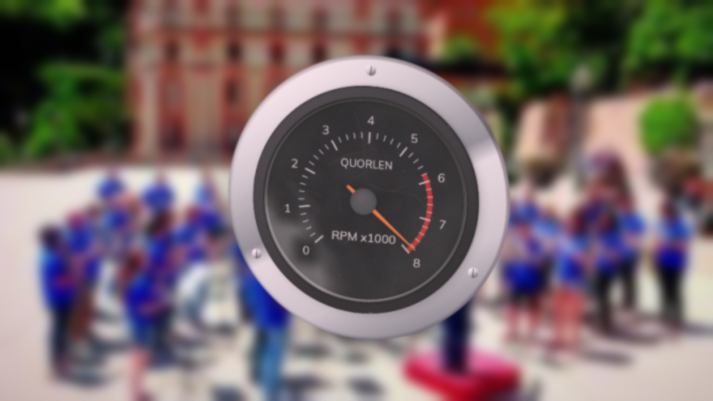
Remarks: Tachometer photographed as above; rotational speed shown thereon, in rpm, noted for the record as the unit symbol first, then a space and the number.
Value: rpm 7800
